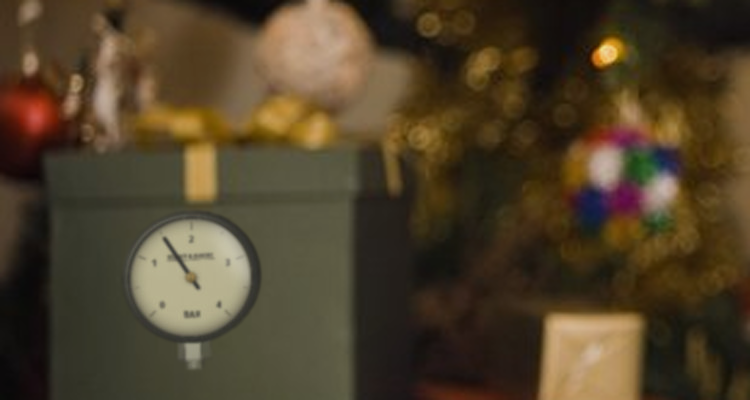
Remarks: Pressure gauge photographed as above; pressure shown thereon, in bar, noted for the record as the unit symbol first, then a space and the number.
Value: bar 1.5
